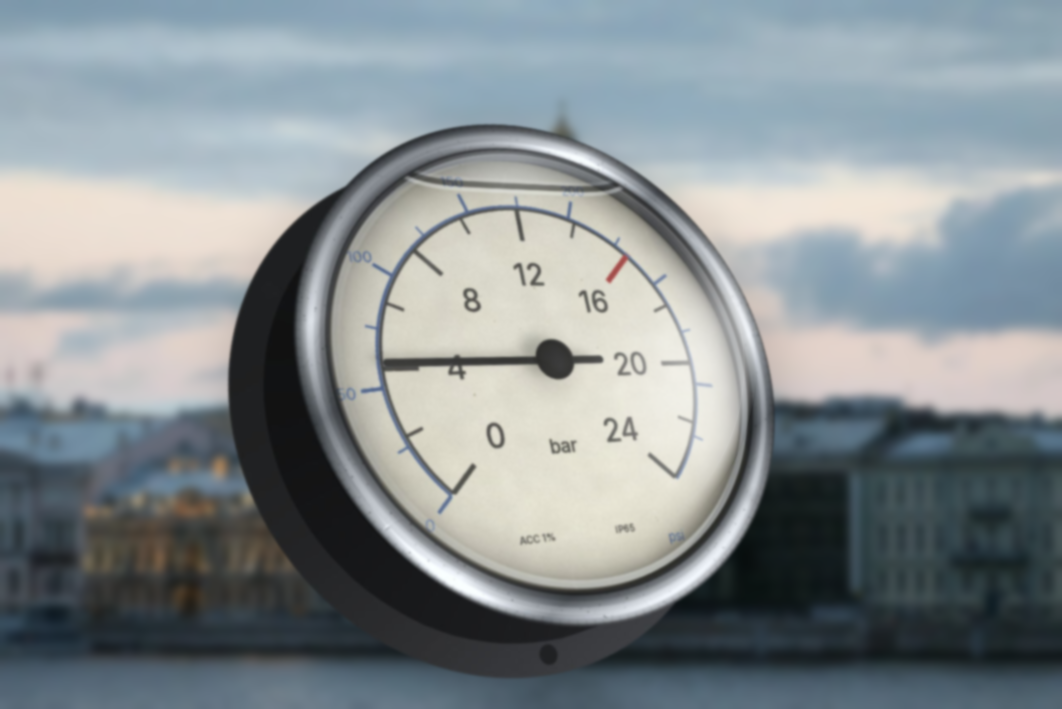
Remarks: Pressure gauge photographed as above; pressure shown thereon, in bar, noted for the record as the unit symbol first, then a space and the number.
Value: bar 4
